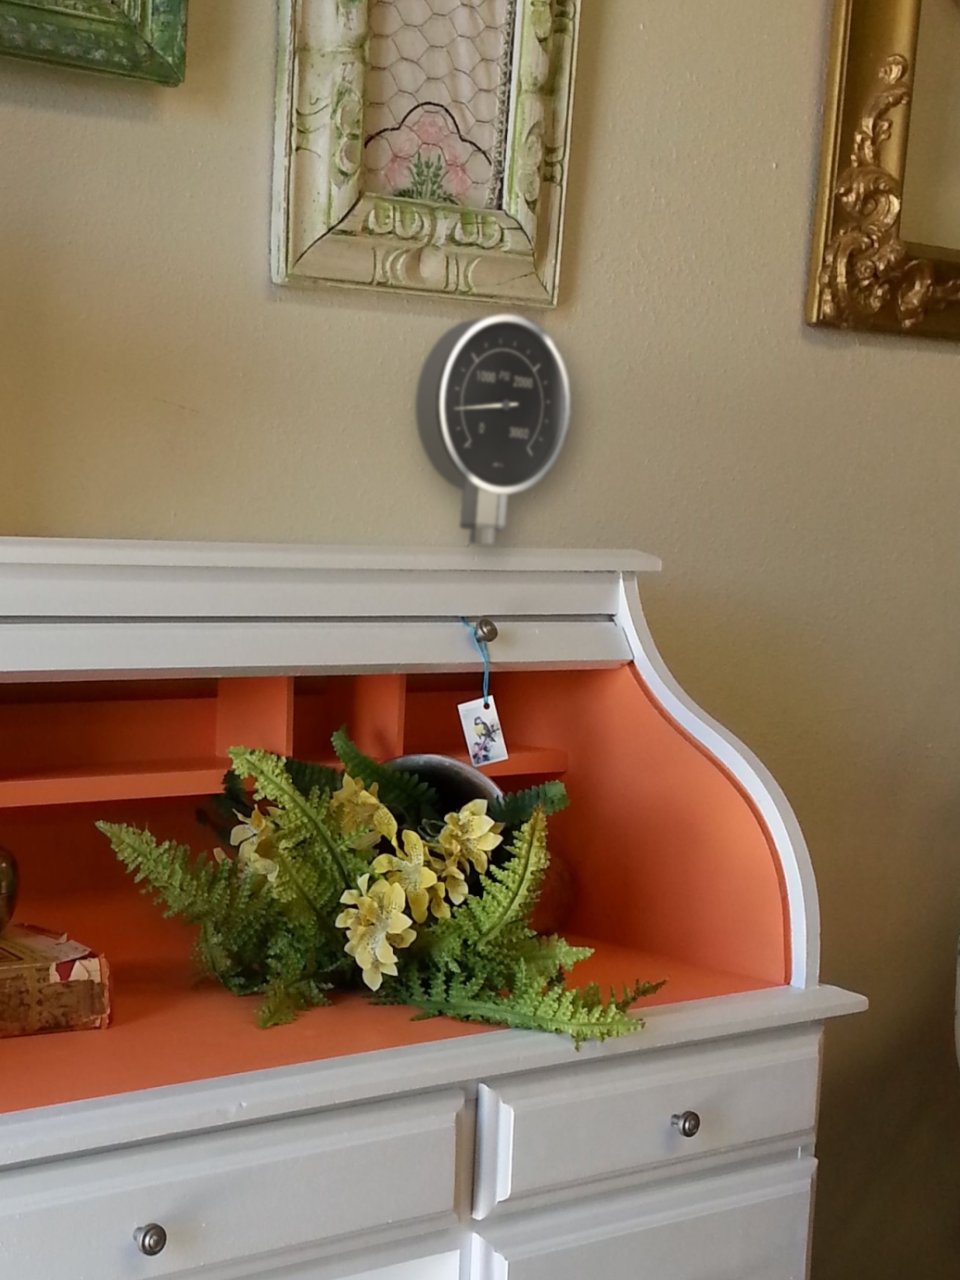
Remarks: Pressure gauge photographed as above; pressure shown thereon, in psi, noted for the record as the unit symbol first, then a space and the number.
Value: psi 400
